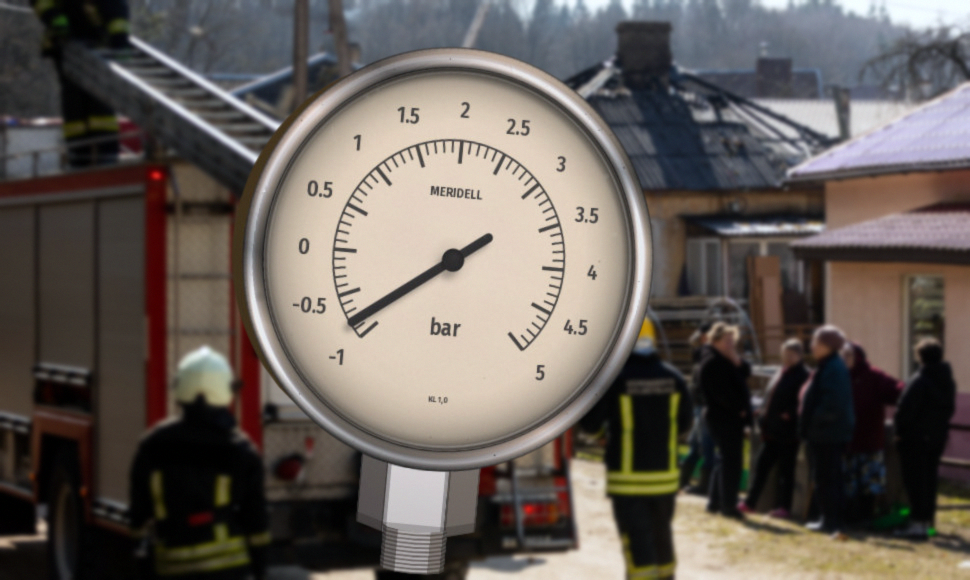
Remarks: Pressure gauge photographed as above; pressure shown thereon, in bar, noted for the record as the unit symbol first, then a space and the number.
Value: bar -0.8
